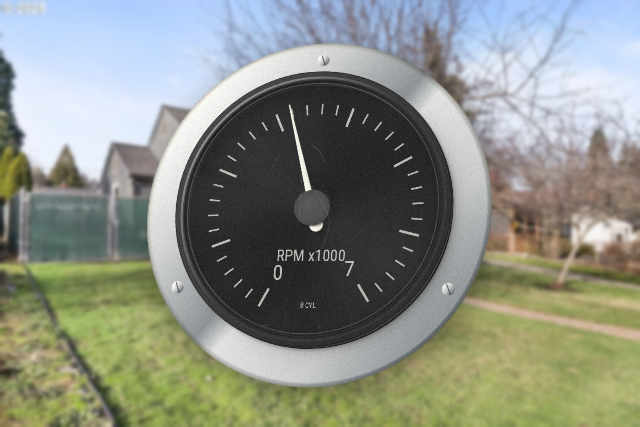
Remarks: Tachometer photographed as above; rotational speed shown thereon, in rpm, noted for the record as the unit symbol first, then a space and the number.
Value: rpm 3200
